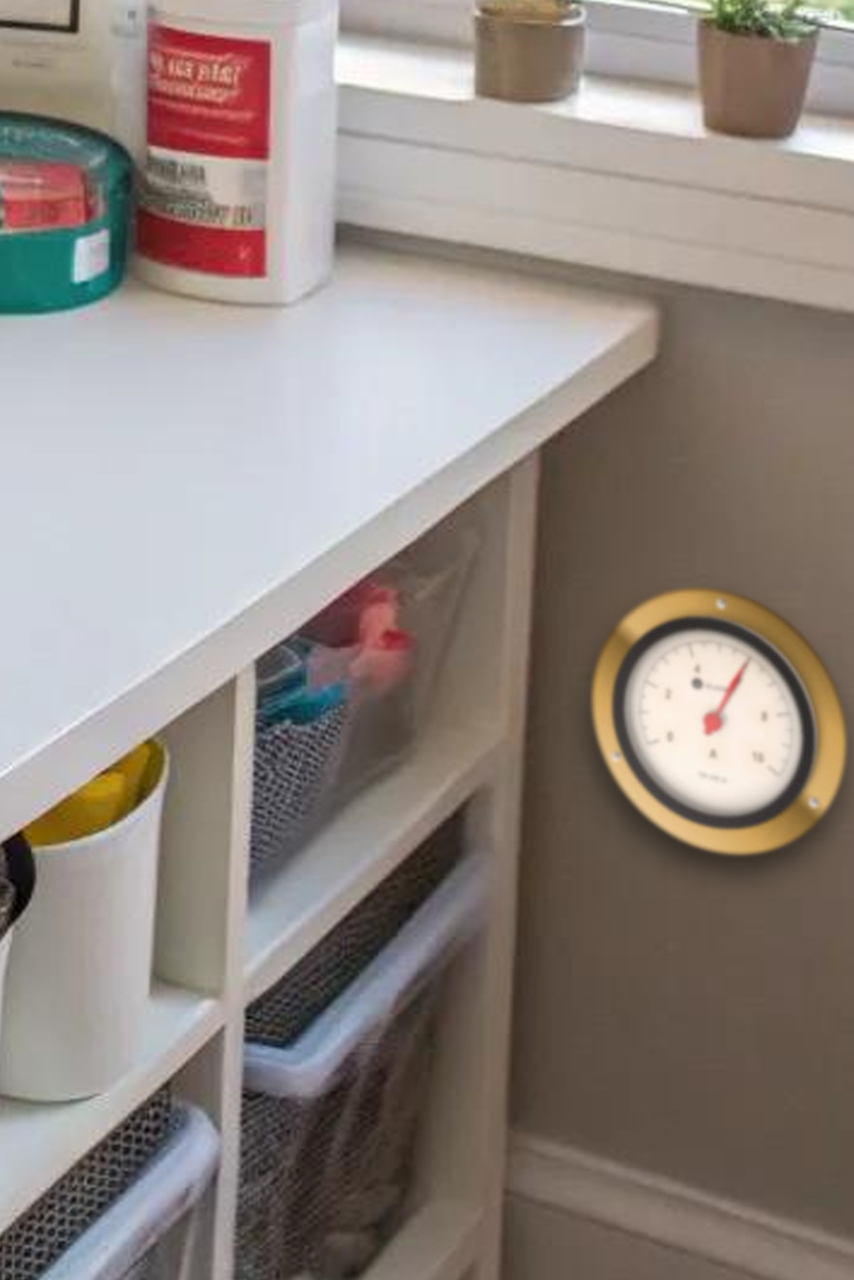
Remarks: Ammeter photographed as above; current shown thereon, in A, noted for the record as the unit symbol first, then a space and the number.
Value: A 6
